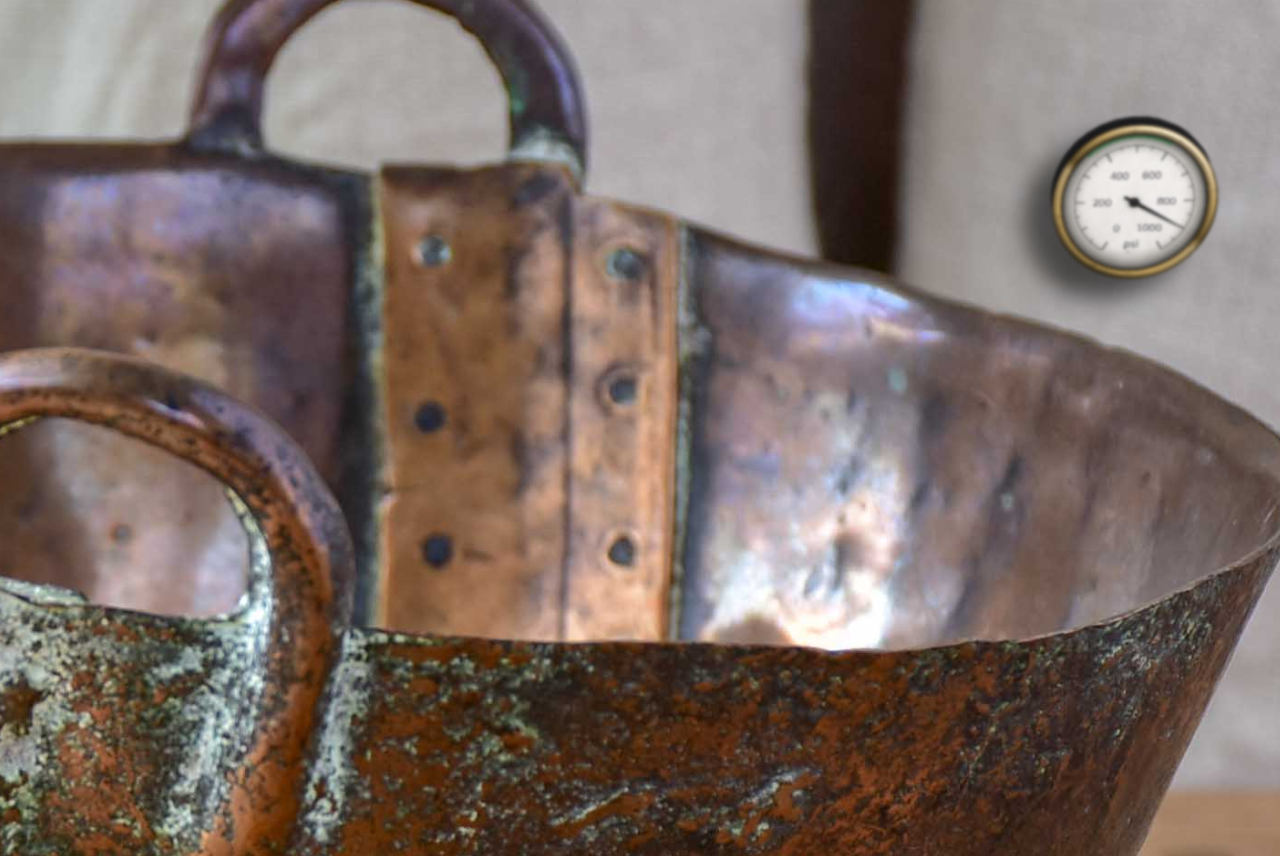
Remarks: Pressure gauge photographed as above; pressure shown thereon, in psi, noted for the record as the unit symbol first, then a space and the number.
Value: psi 900
